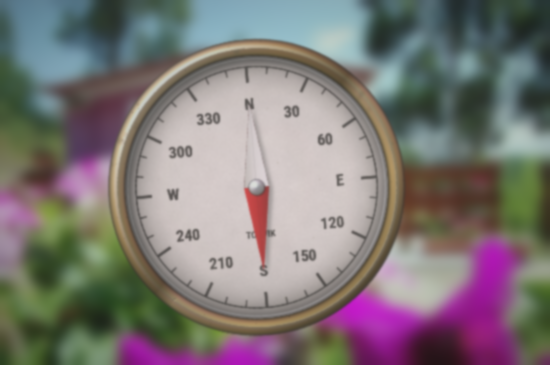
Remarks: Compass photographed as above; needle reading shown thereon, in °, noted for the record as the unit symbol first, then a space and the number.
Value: ° 180
